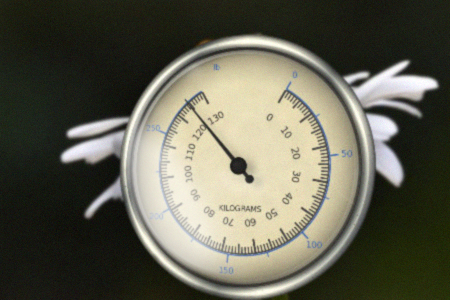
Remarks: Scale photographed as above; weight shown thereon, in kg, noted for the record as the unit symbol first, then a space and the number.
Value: kg 125
